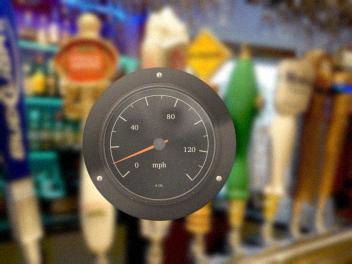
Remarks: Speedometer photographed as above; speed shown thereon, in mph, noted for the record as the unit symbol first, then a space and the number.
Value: mph 10
